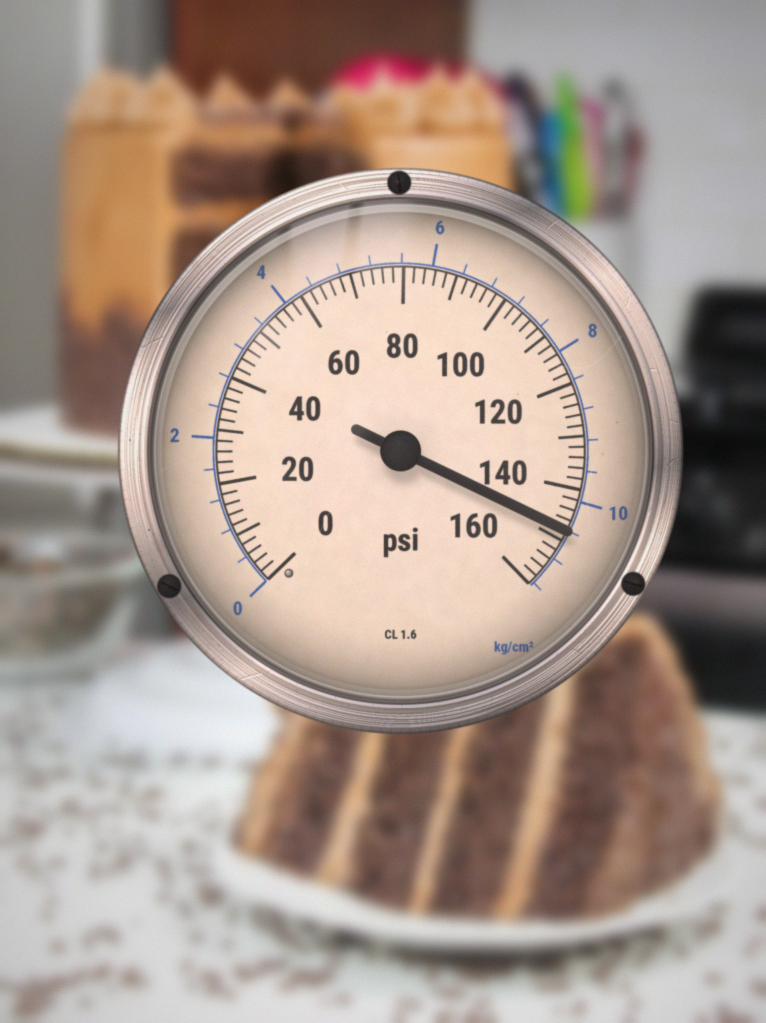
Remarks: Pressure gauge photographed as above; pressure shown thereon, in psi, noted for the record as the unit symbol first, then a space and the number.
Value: psi 148
